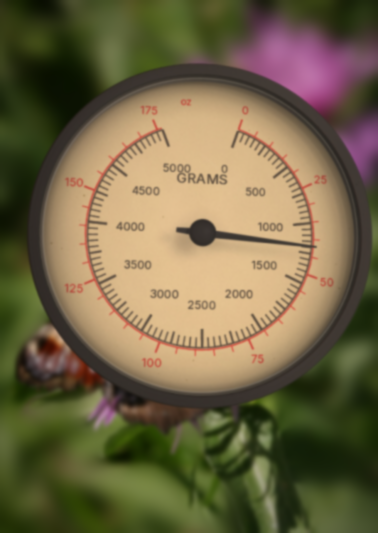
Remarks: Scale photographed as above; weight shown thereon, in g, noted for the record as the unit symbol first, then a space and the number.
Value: g 1200
